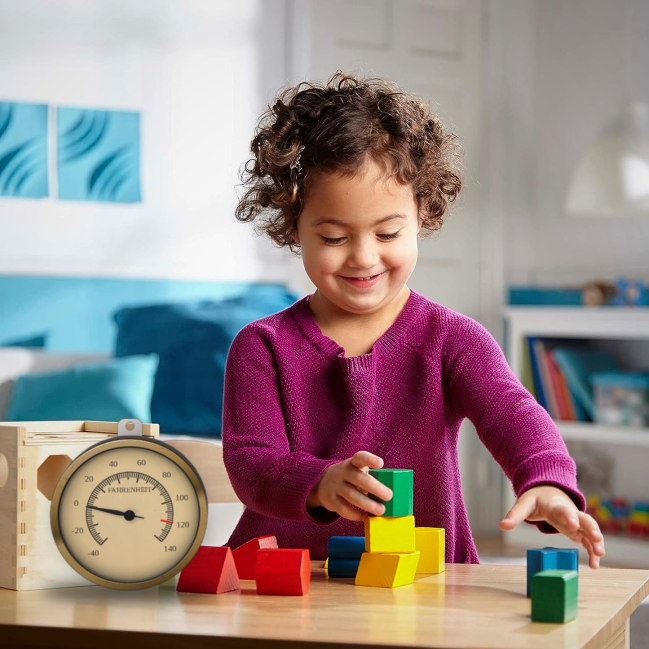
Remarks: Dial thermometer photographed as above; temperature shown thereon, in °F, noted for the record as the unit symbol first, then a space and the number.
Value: °F 0
